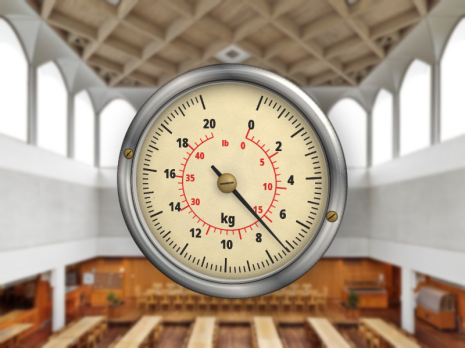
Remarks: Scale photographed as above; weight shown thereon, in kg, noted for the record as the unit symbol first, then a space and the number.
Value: kg 7.2
